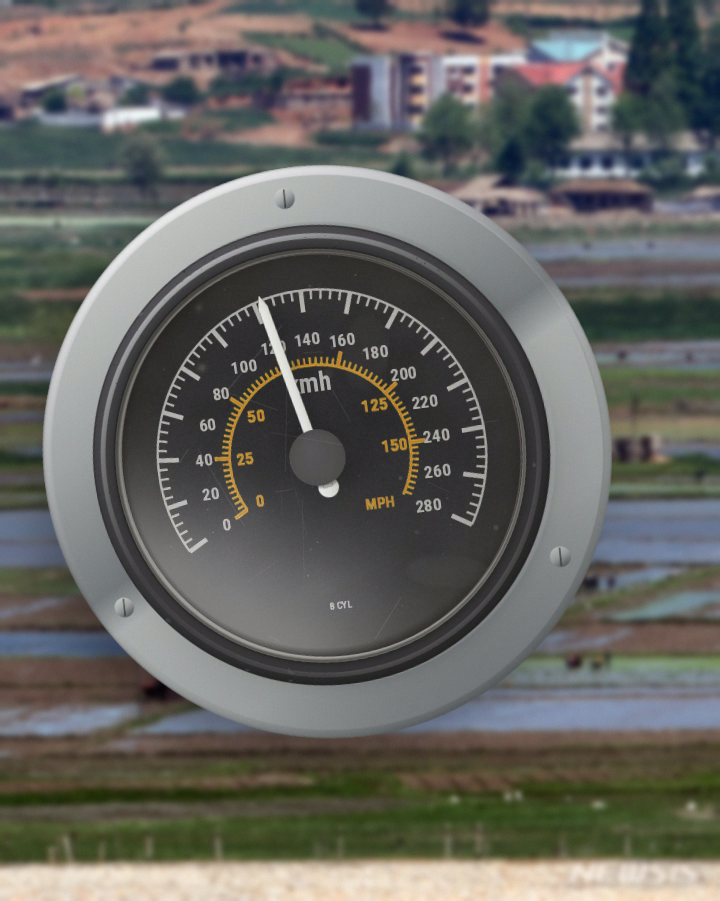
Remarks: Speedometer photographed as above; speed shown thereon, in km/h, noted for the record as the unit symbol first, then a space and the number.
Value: km/h 124
